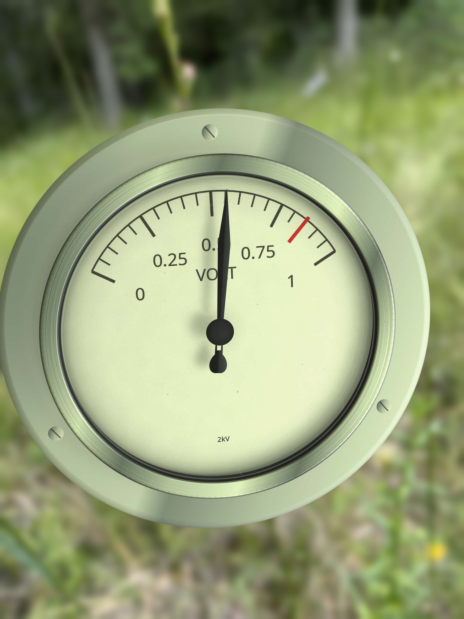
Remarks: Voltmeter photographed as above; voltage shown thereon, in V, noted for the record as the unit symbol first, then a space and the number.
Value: V 0.55
